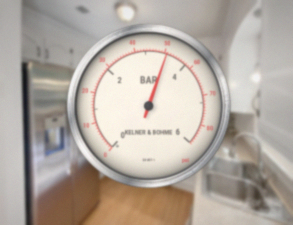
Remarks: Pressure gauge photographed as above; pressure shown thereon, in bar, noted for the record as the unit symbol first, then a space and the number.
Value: bar 3.5
